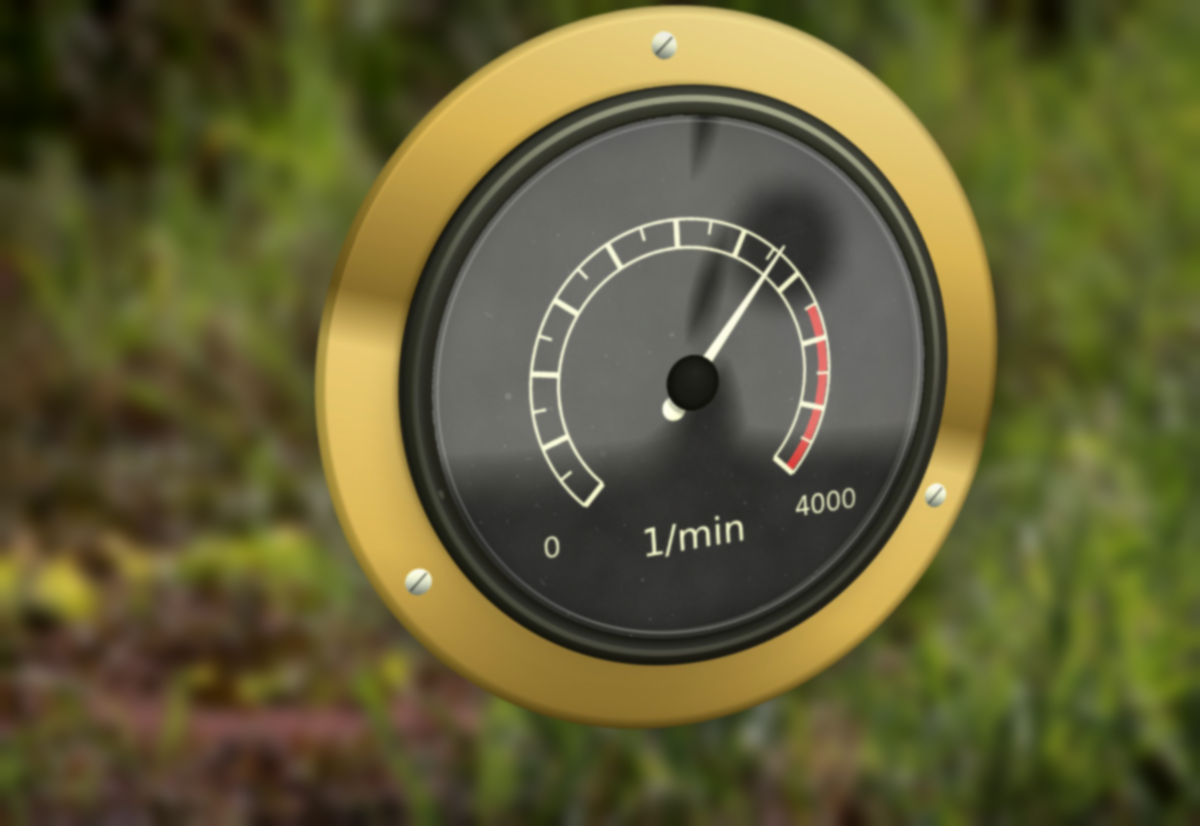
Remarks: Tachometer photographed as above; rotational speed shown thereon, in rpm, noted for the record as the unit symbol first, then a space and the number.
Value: rpm 2600
